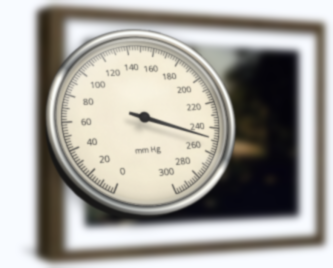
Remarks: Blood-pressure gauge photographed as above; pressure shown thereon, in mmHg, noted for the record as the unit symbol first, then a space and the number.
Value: mmHg 250
